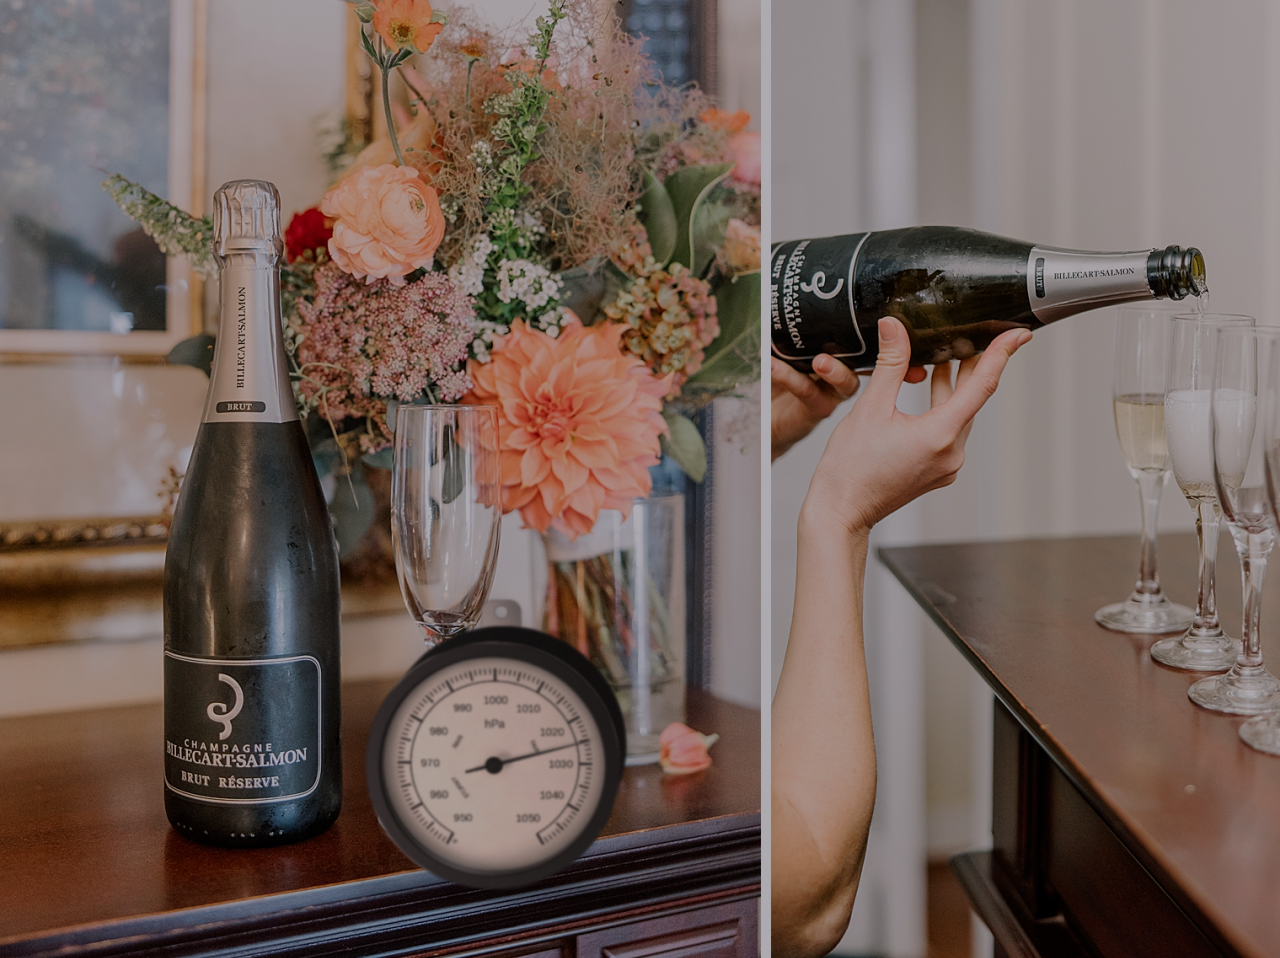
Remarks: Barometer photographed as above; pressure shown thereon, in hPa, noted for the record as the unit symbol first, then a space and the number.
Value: hPa 1025
